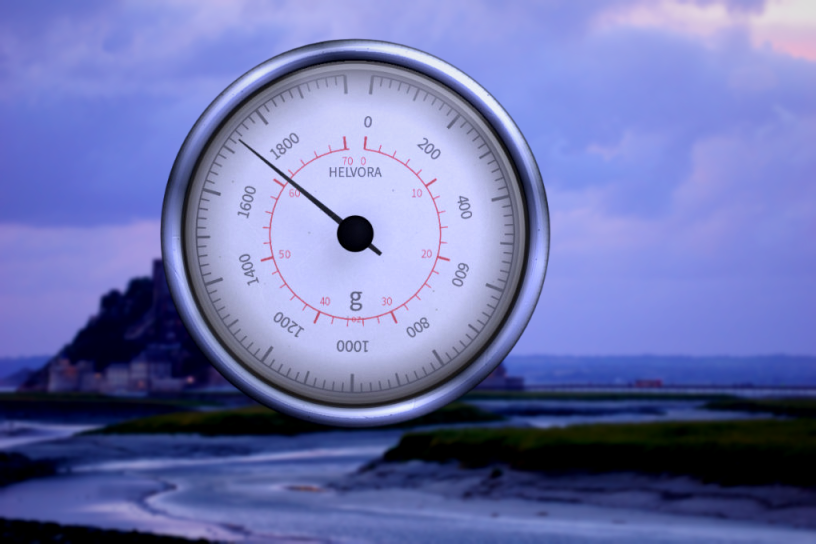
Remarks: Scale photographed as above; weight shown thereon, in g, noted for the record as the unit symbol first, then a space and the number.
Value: g 1730
